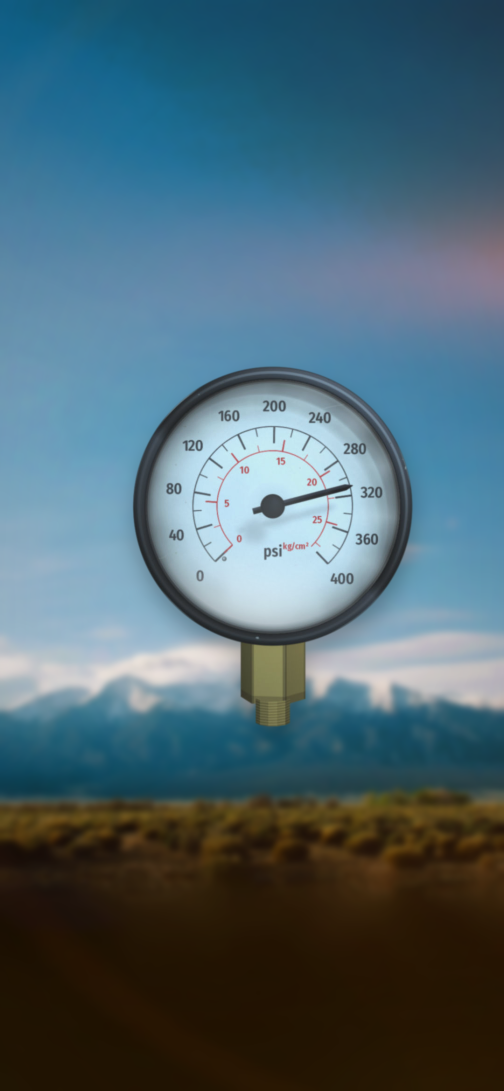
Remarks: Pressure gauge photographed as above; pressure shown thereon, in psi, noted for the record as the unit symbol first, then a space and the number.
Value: psi 310
